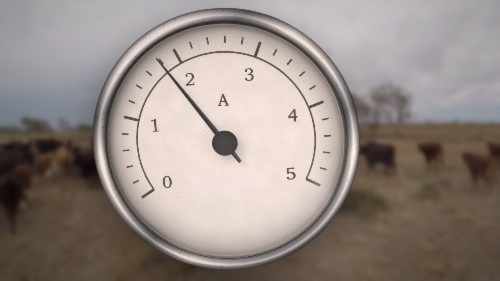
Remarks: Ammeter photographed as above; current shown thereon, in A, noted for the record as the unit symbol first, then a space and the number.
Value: A 1.8
